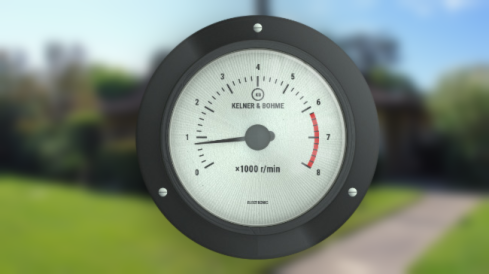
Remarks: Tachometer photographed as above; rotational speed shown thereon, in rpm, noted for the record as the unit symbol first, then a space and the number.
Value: rpm 800
